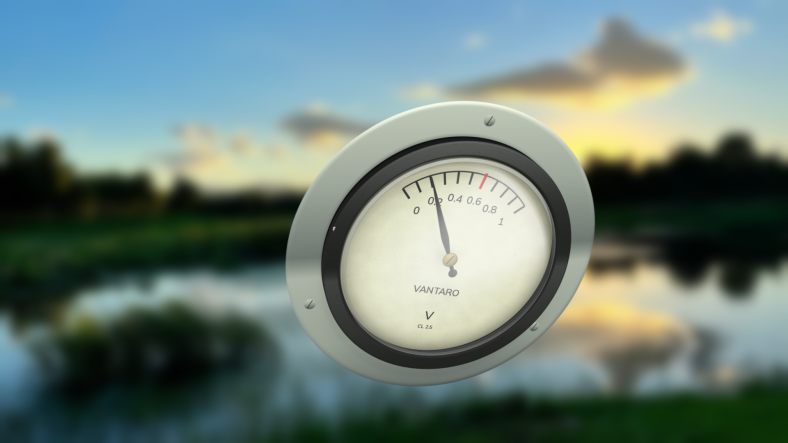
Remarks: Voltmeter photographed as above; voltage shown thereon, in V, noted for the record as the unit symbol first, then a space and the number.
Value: V 0.2
